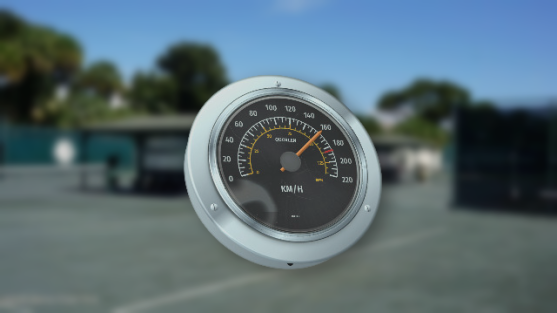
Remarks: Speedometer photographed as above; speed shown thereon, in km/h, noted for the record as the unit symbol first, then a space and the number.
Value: km/h 160
